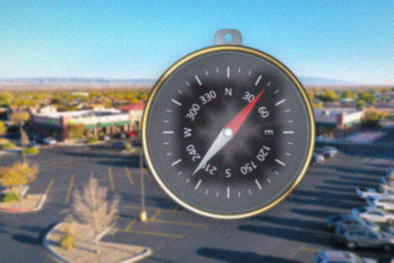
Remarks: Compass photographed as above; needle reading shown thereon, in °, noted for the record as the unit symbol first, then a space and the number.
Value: ° 40
